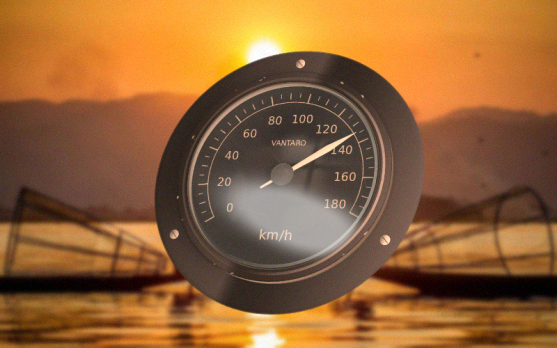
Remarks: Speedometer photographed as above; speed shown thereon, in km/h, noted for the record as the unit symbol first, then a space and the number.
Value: km/h 135
